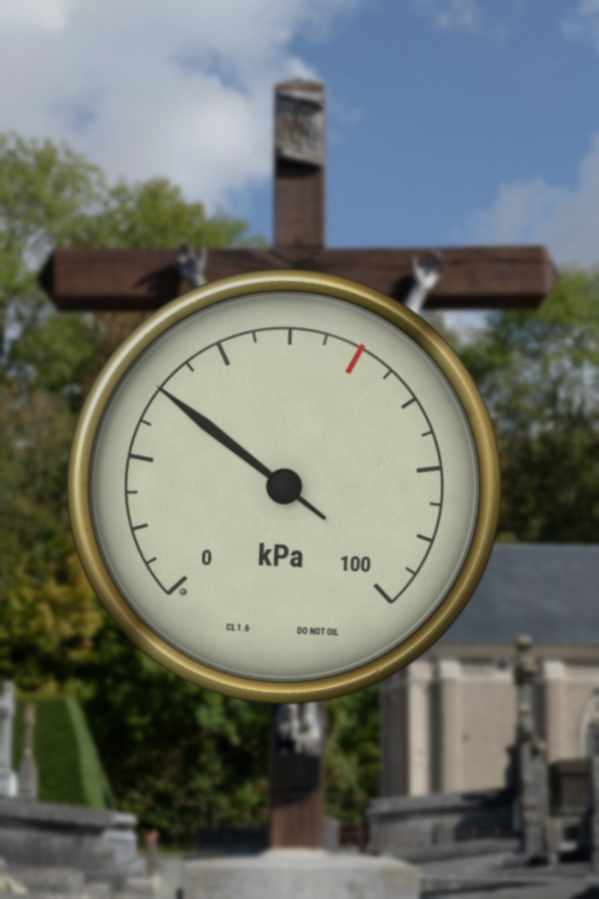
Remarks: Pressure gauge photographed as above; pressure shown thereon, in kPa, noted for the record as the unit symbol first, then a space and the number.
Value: kPa 30
